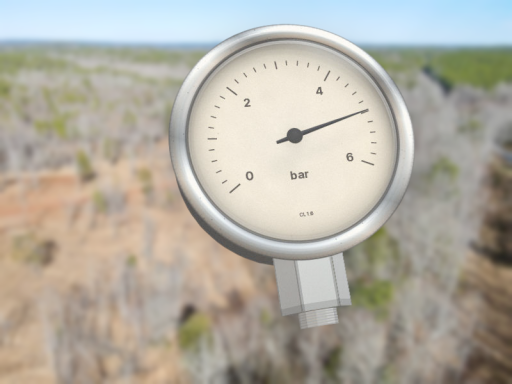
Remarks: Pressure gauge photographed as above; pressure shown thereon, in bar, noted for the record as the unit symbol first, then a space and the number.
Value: bar 5
